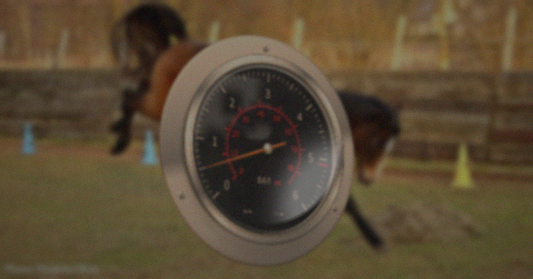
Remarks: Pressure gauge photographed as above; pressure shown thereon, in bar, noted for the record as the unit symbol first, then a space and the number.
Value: bar 0.5
